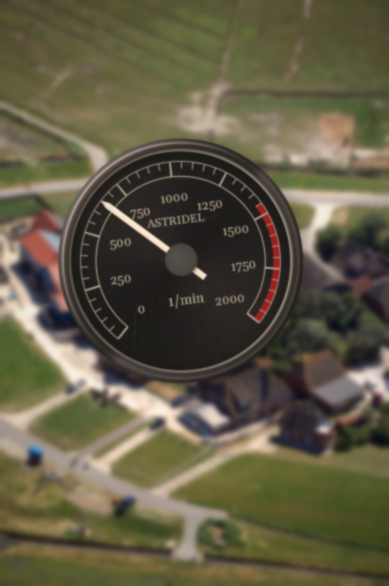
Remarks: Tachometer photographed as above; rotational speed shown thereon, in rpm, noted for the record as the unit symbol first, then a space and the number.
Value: rpm 650
